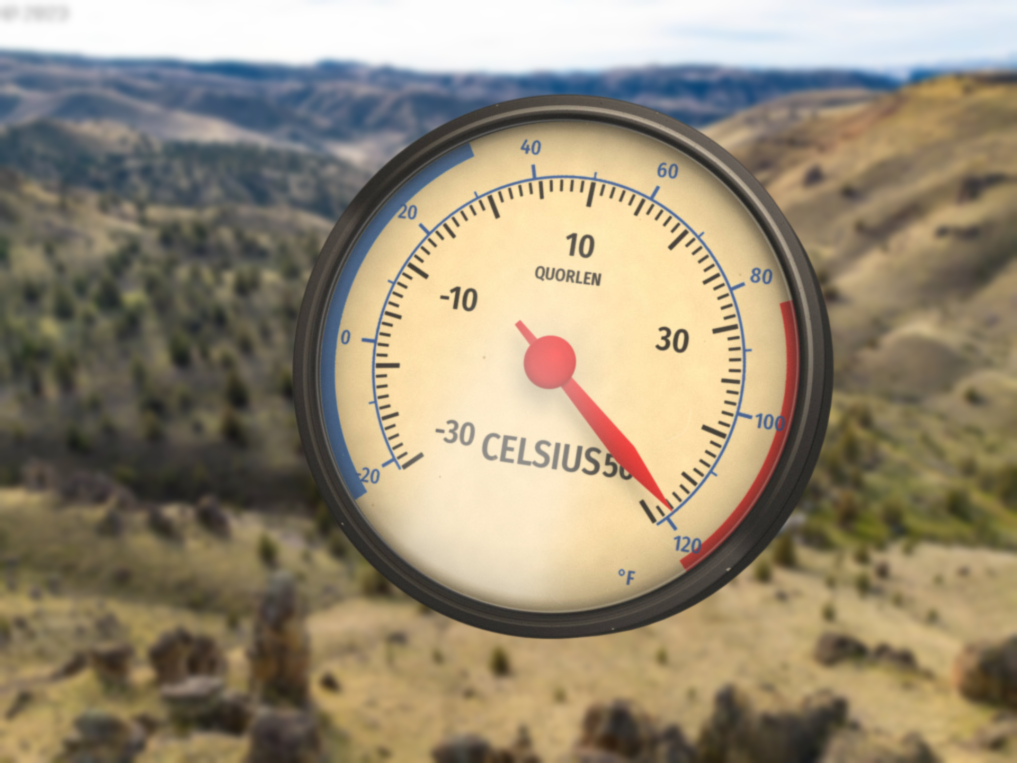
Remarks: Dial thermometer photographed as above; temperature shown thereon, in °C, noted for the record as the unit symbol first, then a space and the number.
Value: °C 48
